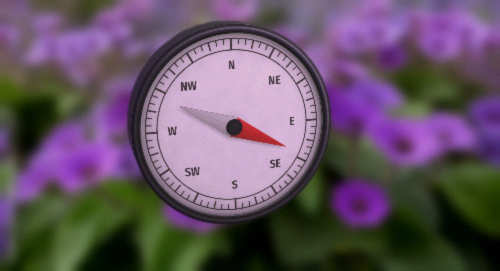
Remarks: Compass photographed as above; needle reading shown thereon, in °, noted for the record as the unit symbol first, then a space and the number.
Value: ° 115
